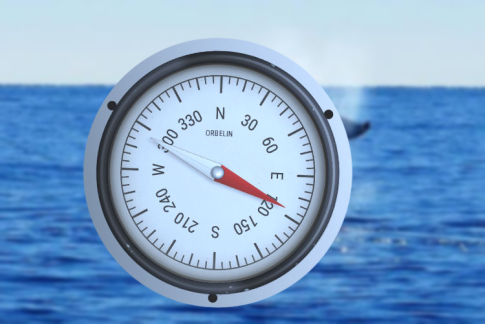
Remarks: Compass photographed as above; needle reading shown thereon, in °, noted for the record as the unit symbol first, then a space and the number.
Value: ° 115
